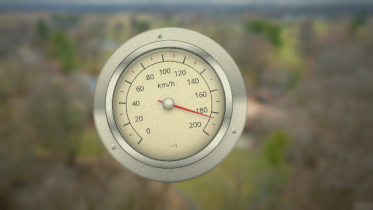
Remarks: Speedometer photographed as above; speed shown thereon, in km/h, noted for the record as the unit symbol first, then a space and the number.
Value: km/h 185
